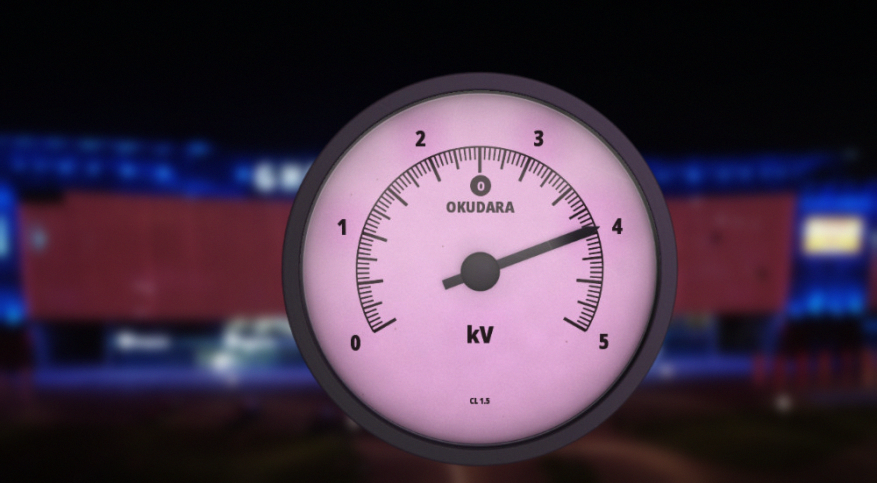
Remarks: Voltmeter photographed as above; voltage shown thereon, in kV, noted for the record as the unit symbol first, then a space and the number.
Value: kV 3.95
